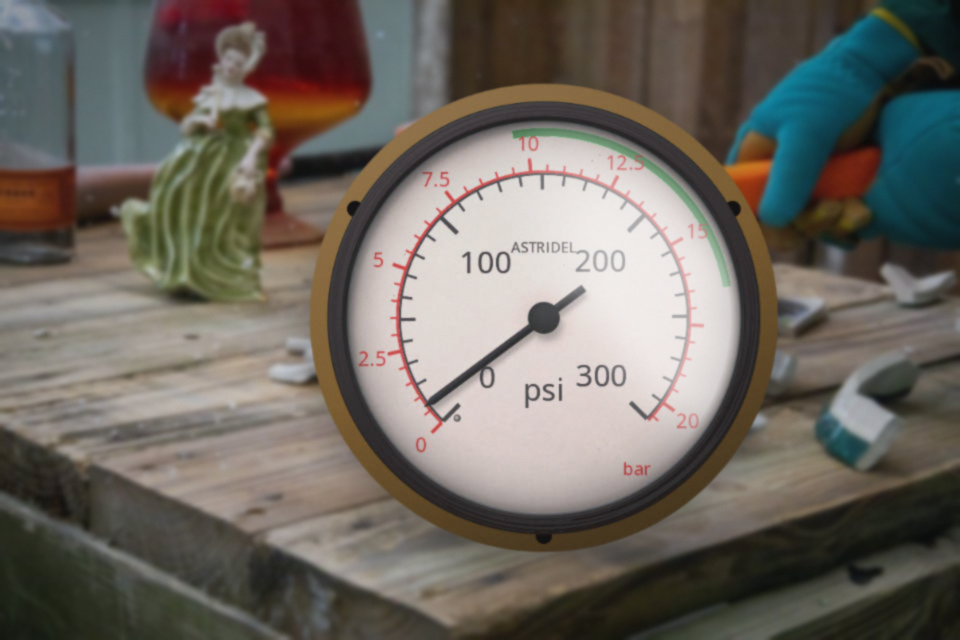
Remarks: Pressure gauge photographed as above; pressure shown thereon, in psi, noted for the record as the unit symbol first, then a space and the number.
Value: psi 10
